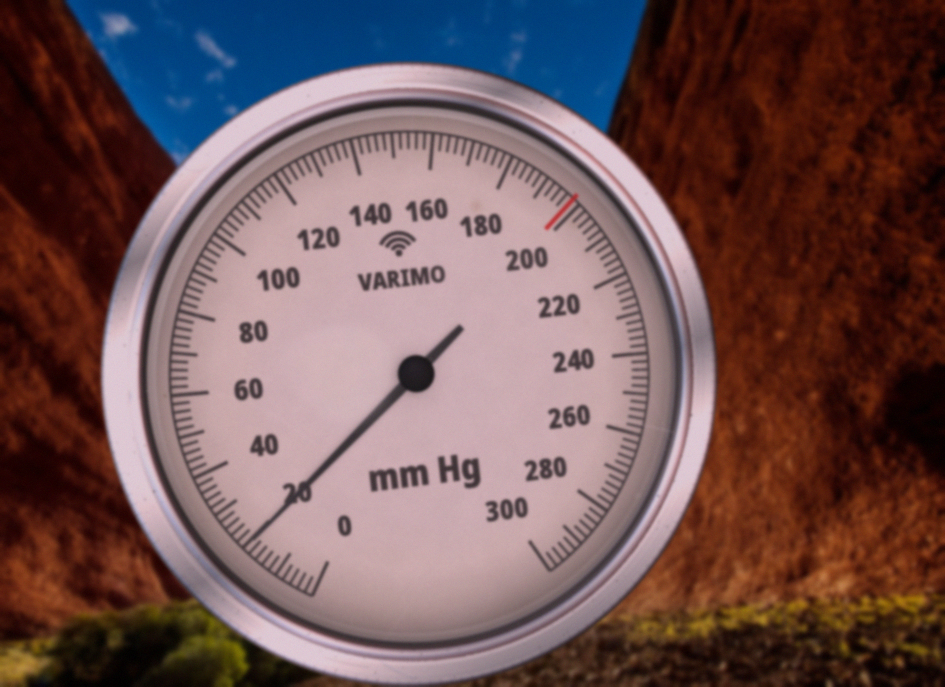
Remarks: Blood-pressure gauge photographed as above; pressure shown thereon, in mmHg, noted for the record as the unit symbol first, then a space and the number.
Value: mmHg 20
